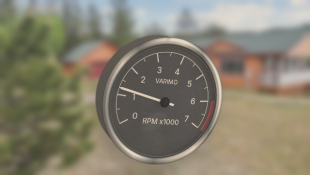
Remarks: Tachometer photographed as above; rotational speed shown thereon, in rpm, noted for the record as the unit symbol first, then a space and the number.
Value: rpm 1250
